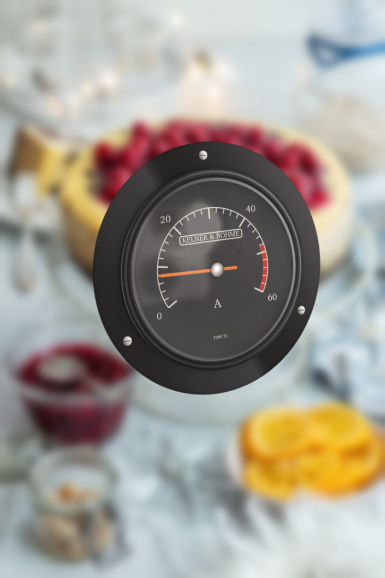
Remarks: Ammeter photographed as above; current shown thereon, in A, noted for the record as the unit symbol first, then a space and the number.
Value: A 8
